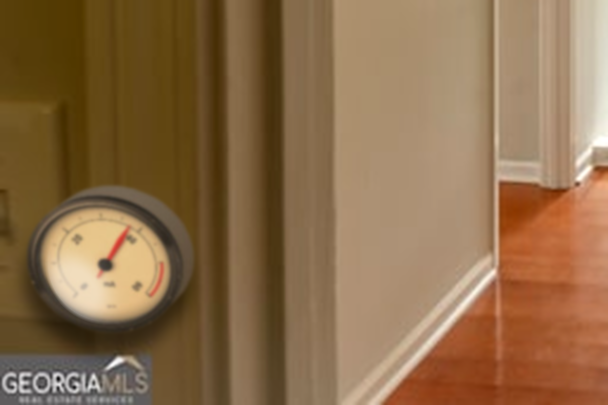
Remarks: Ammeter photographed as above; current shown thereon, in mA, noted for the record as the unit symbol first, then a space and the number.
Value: mA 37.5
